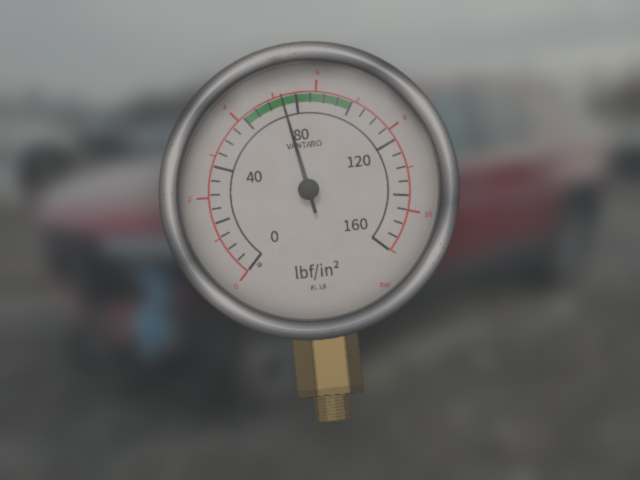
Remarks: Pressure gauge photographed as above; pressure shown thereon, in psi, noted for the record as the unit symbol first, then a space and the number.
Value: psi 75
